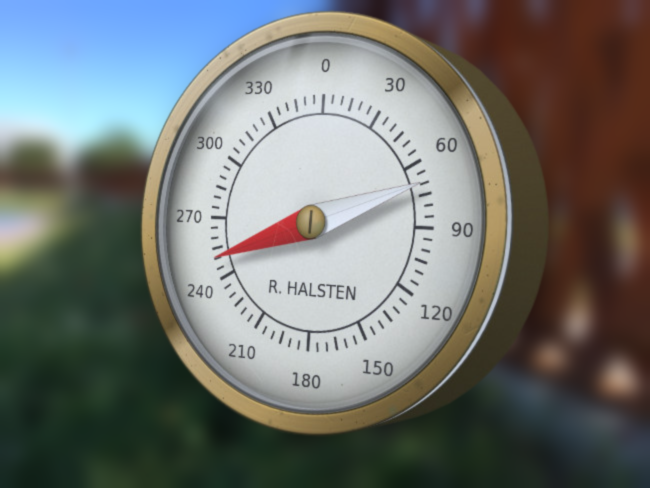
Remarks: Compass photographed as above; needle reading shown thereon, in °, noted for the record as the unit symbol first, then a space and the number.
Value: ° 250
